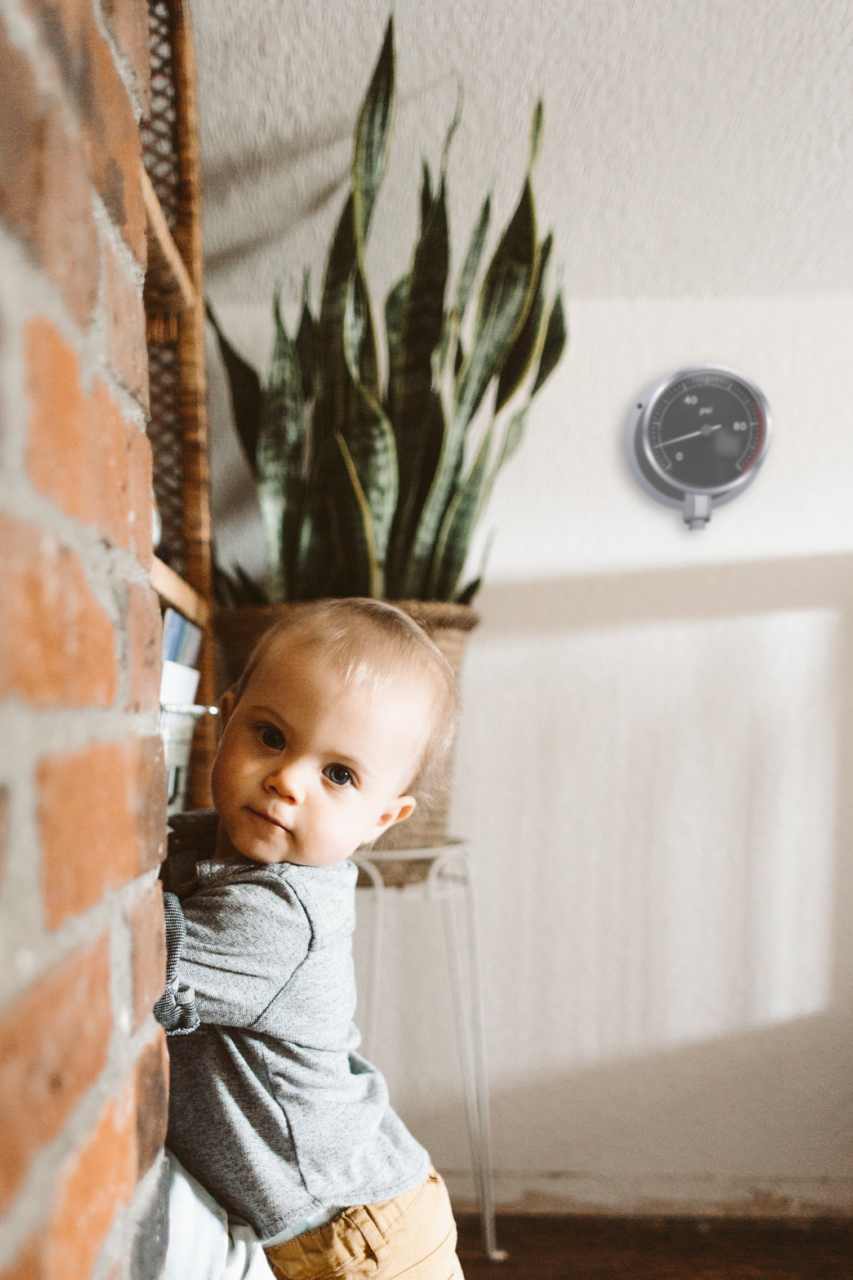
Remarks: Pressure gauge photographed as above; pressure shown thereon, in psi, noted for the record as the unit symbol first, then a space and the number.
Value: psi 10
